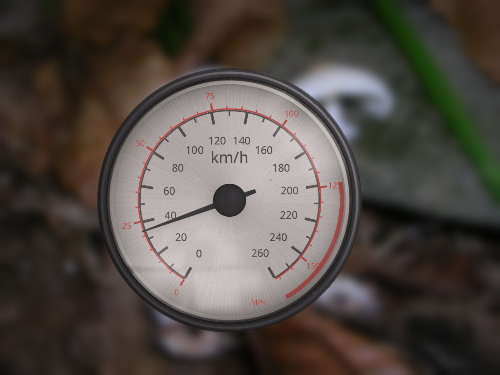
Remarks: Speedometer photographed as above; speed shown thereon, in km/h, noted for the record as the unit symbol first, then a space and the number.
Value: km/h 35
